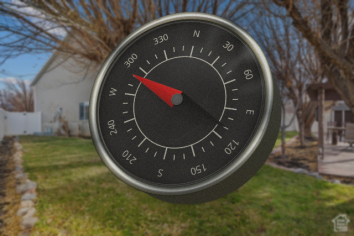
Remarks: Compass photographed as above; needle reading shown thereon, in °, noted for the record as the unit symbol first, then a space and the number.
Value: ° 290
